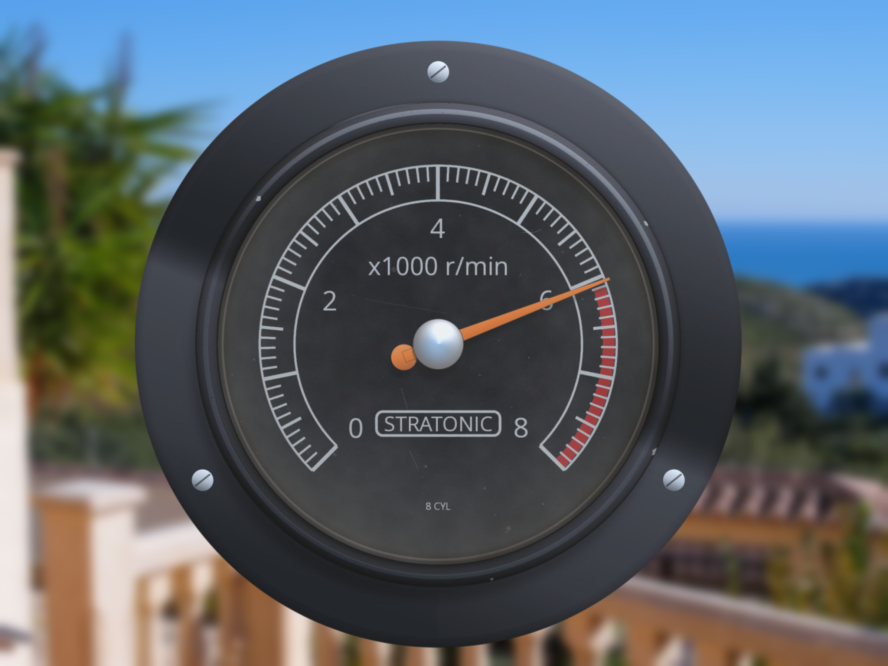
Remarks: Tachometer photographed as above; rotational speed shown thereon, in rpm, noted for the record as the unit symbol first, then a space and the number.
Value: rpm 6050
